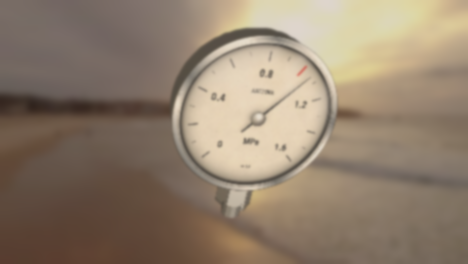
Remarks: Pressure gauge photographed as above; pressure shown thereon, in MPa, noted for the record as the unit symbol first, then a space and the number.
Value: MPa 1.05
